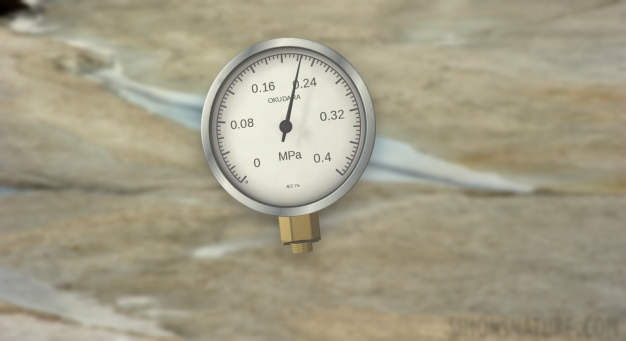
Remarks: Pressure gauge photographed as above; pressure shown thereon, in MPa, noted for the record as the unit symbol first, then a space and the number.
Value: MPa 0.225
